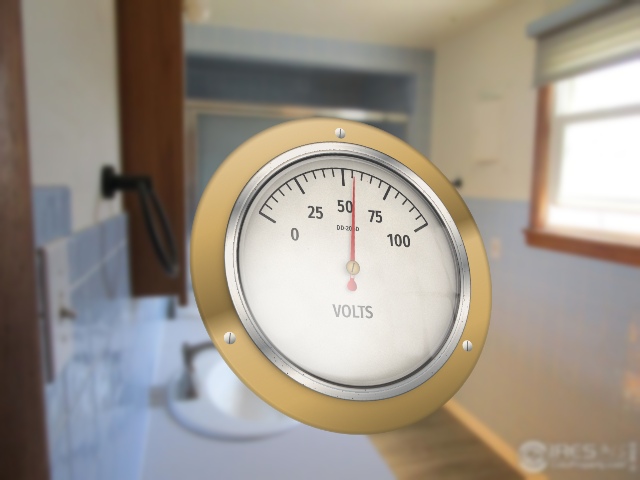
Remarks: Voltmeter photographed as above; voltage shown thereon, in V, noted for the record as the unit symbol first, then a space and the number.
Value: V 55
